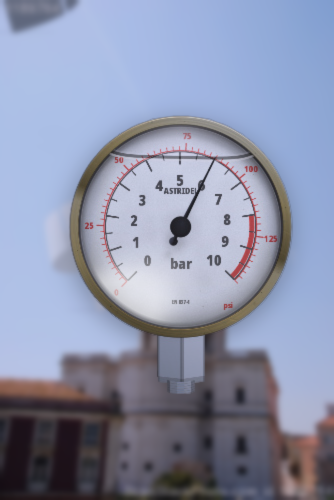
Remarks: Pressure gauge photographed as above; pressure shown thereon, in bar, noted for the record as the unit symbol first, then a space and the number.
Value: bar 6
